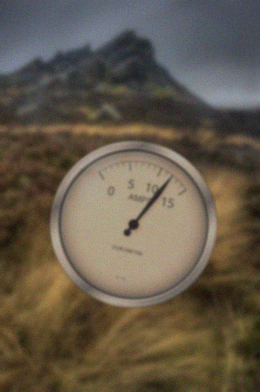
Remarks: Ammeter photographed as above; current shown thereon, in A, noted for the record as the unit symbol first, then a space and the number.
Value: A 12
